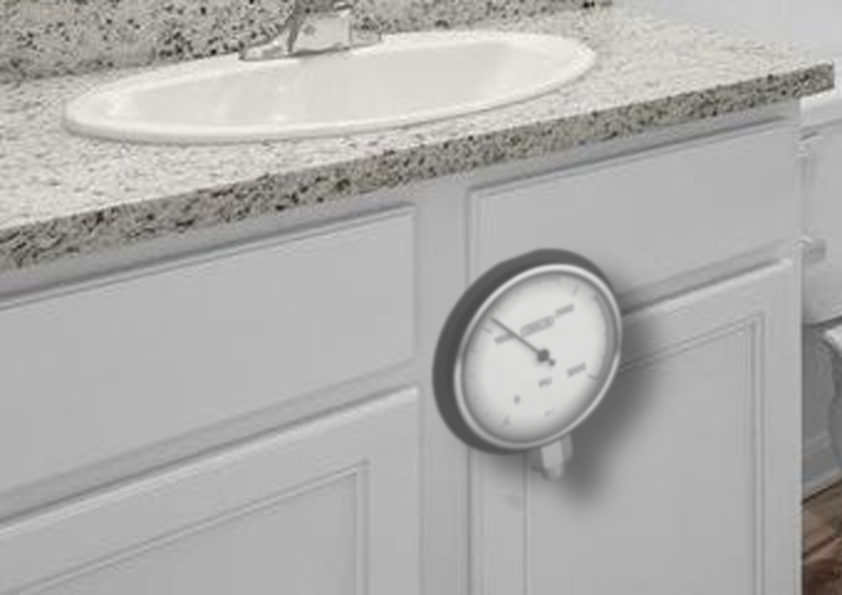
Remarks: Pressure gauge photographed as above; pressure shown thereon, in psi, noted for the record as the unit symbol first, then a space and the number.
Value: psi 1100
